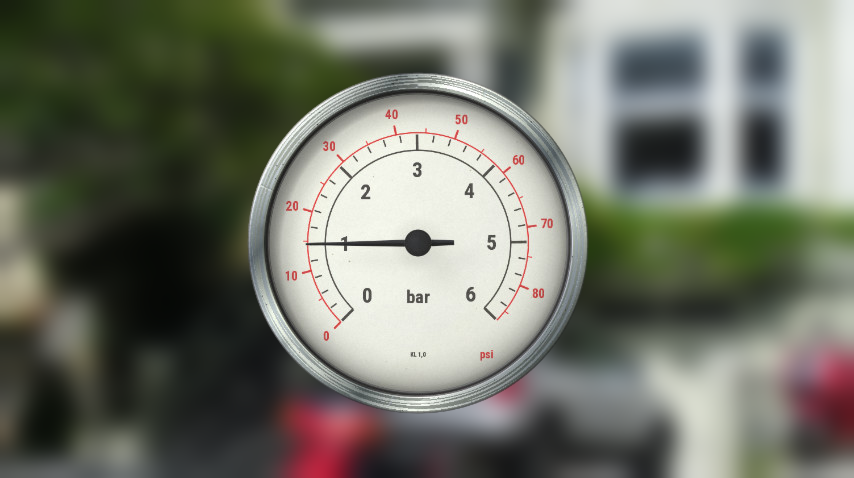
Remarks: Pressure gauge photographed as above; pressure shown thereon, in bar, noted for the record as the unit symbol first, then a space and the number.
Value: bar 1
